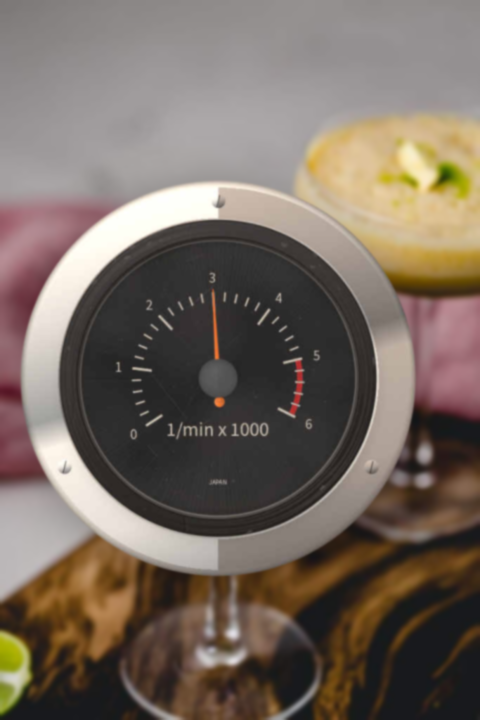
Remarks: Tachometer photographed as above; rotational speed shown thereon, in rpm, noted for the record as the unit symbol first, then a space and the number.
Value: rpm 3000
